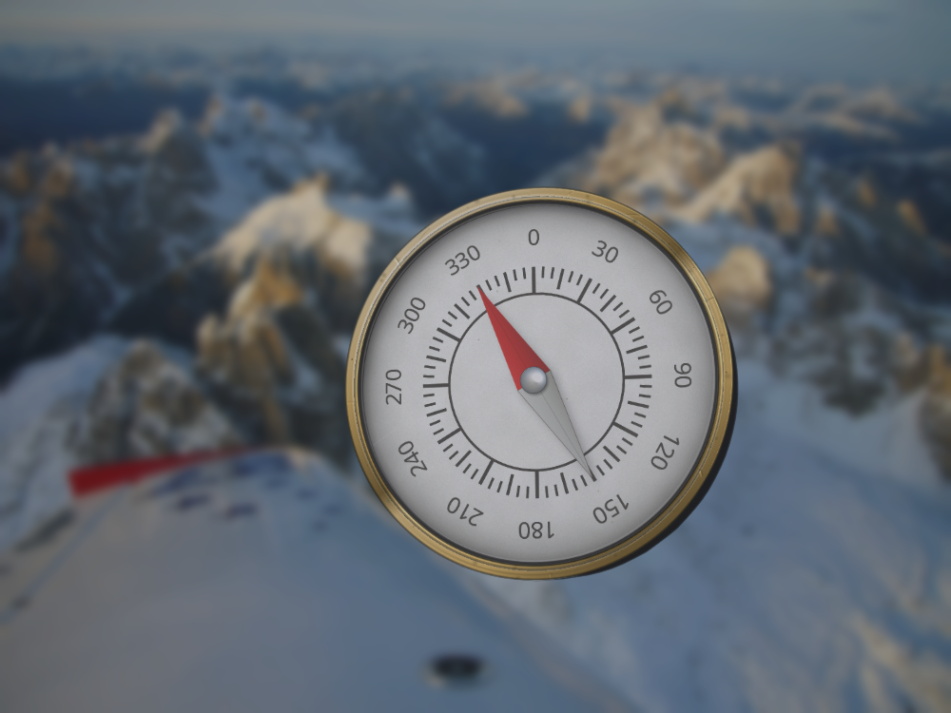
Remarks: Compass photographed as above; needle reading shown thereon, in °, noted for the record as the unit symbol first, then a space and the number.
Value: ° 330
